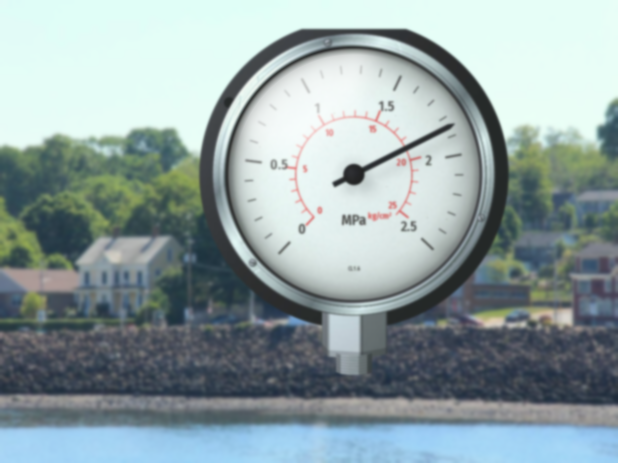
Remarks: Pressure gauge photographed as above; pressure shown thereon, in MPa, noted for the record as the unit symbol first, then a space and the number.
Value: MPa 1.85
